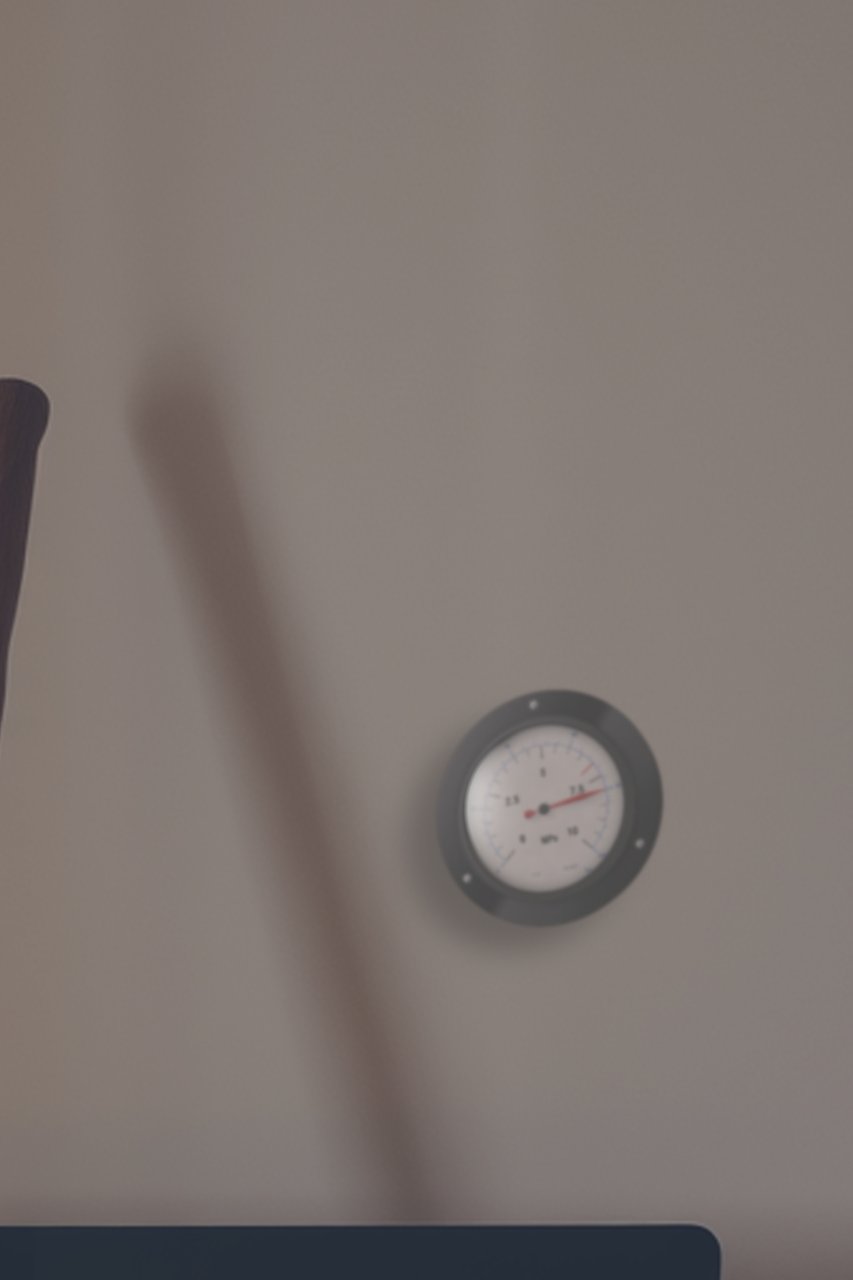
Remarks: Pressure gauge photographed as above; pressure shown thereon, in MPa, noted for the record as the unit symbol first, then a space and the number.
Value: MPa 8
